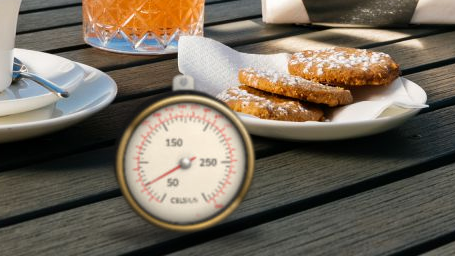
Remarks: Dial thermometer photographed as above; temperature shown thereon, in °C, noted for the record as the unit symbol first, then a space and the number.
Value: °C 75
